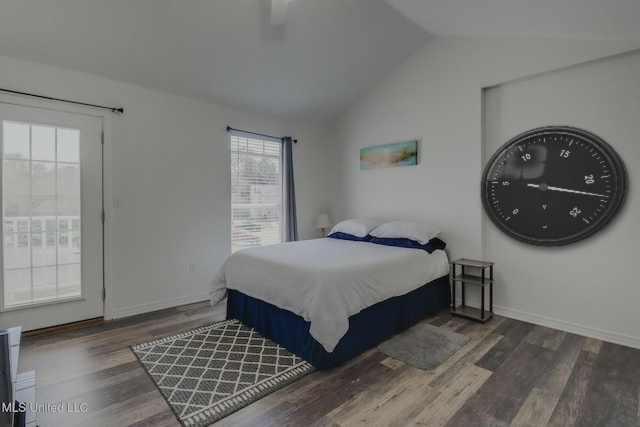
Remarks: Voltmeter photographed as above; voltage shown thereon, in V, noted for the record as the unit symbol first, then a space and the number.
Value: V 22
